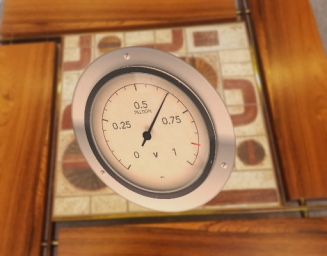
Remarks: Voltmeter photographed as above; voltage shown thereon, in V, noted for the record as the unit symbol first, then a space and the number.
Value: V 0.65
